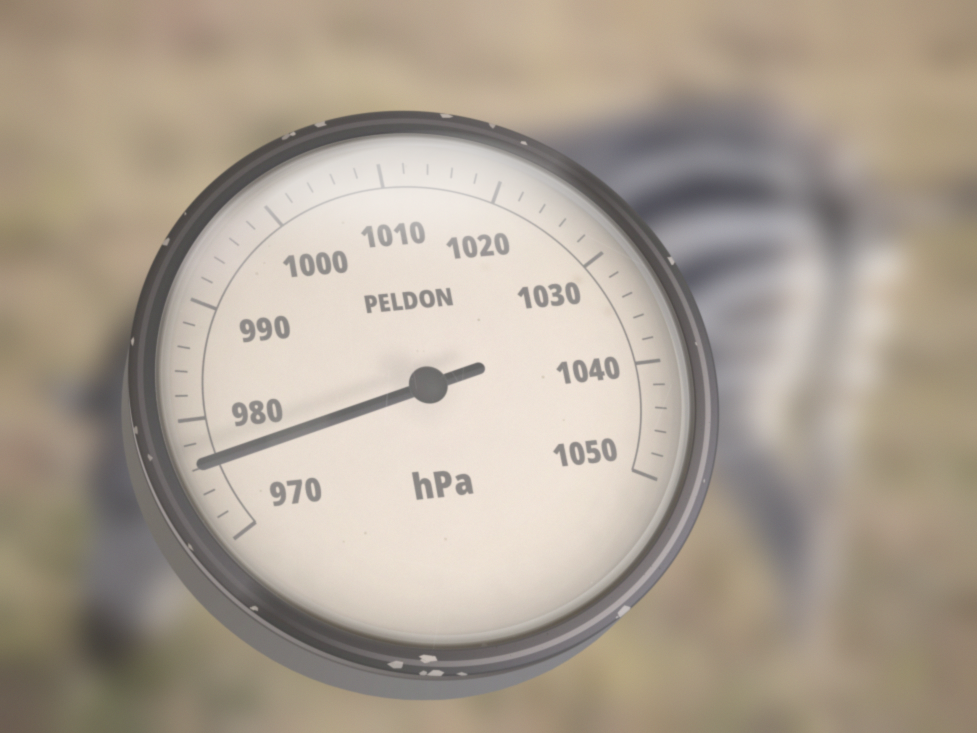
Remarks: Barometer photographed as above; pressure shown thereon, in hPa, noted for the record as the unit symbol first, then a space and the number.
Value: hPa 976
